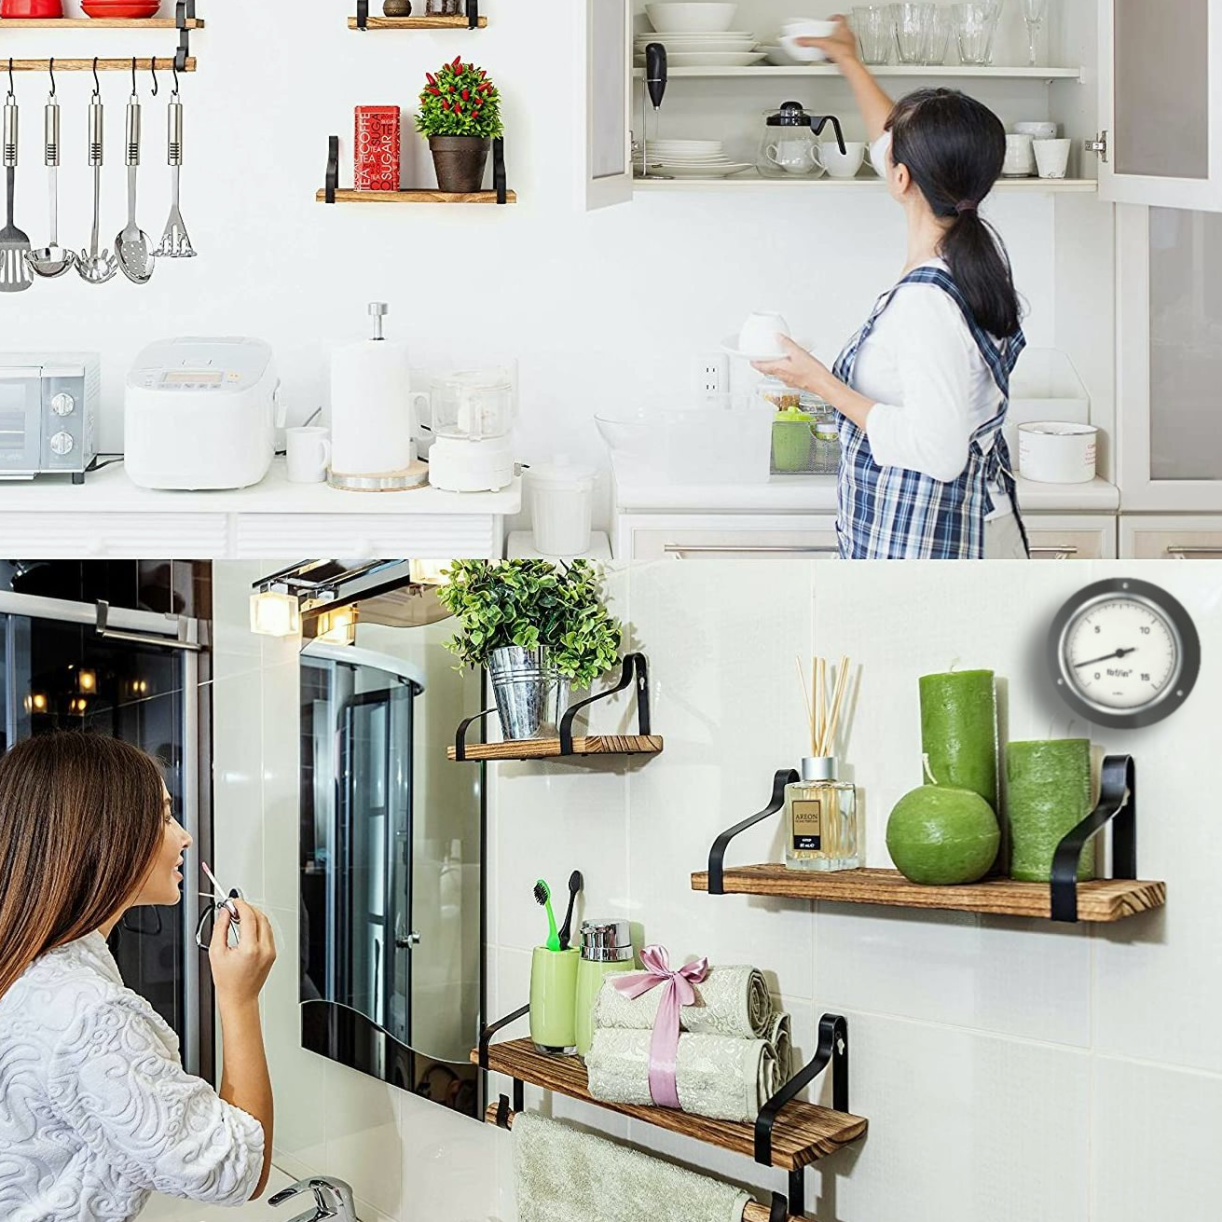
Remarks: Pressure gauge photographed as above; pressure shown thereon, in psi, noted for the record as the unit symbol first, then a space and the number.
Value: psi 1.5
